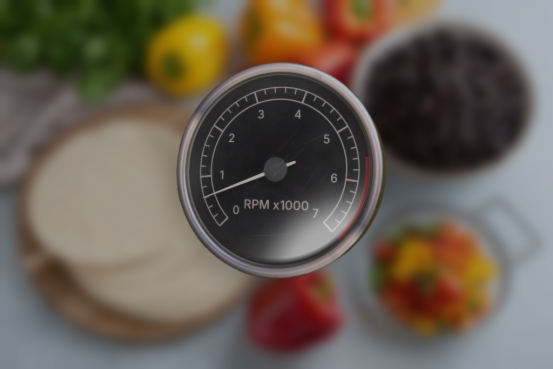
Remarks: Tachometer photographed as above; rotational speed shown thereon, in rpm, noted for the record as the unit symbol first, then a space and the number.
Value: rpm 600
